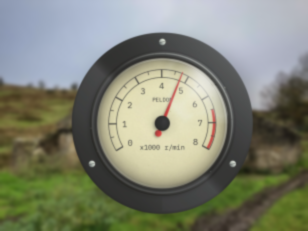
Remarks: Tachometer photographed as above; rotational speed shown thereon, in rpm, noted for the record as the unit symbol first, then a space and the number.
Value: rpm 4750
